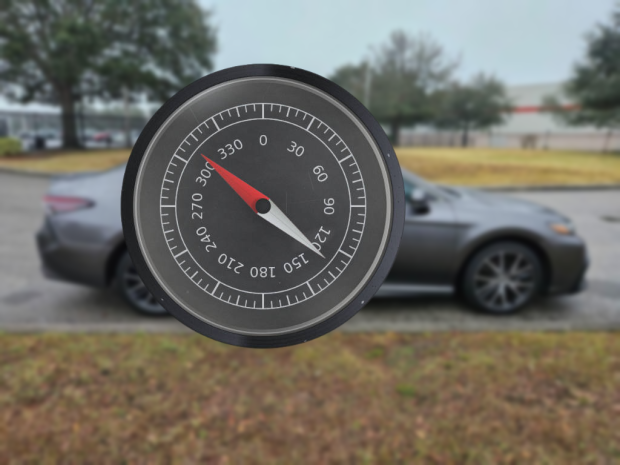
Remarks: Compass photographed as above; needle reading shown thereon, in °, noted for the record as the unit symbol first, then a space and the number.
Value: ° 310
